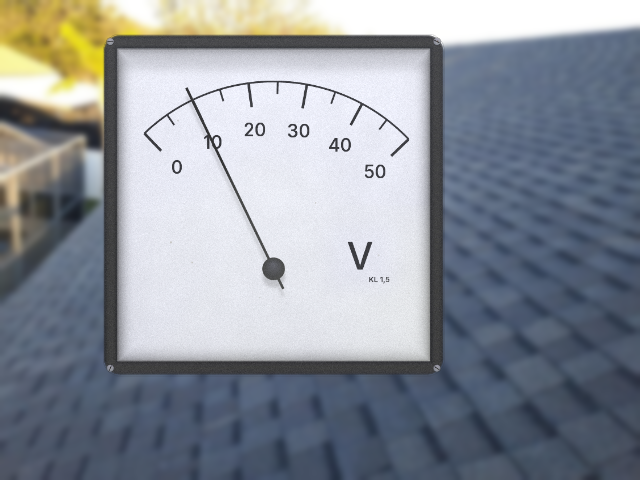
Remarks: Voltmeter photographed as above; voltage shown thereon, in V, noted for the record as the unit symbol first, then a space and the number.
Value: V 10
